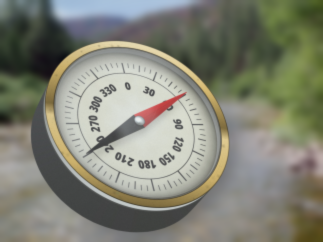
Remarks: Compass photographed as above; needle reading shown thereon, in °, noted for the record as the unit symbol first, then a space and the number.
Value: ° 60
